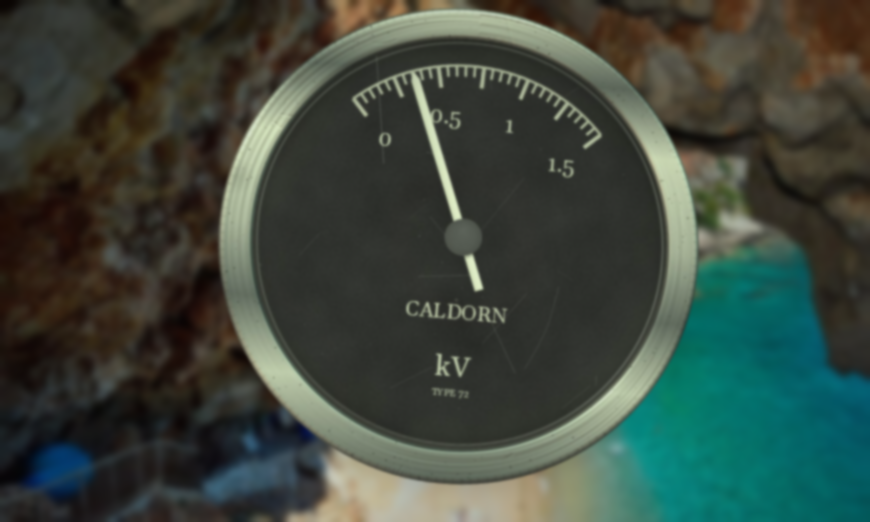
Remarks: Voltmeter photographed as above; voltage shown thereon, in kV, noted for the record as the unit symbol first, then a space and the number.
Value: kV 0.35
